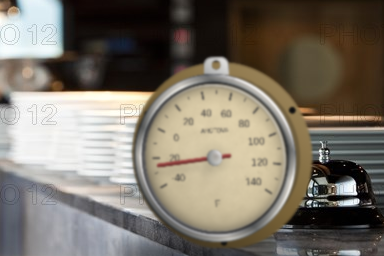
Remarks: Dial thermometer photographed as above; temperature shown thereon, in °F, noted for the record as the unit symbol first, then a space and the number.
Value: °F -25
